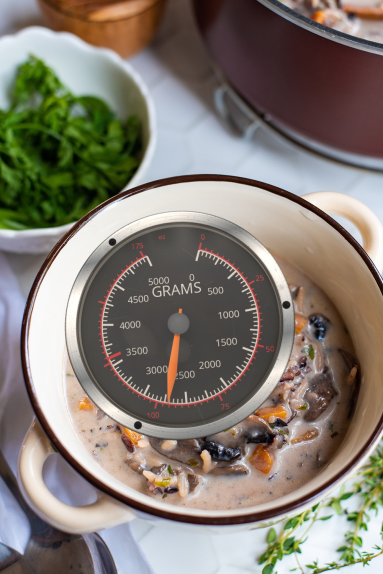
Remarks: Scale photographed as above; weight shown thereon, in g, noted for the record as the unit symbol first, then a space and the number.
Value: g 2700
